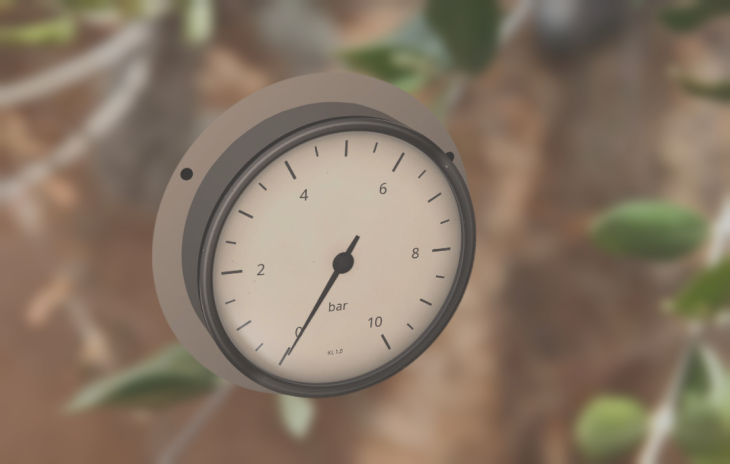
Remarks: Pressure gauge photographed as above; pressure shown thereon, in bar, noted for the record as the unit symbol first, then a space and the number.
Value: bar 0
